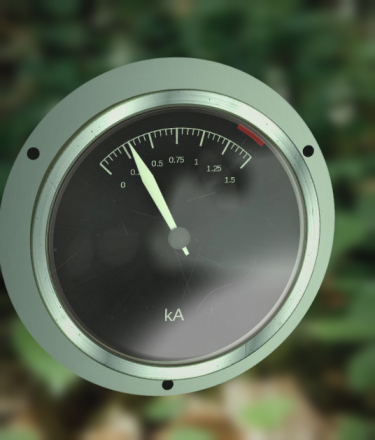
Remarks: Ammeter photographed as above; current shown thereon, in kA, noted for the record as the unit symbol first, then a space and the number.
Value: kA 0.3
